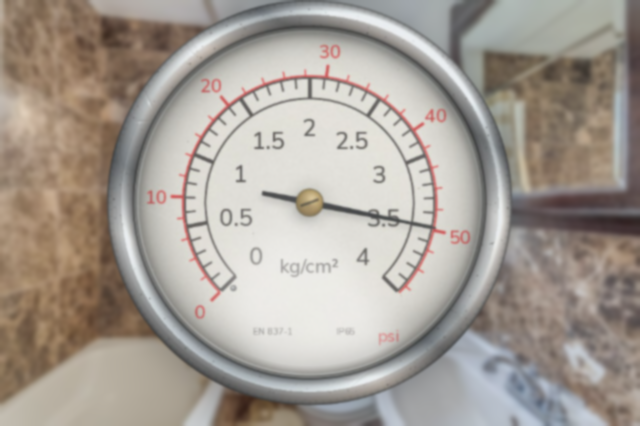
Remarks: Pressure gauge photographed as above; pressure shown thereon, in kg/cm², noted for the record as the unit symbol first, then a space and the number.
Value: kg/cm² 3.5
